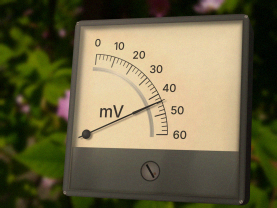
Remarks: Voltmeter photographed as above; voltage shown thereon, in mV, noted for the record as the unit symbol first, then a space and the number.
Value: mV 44
